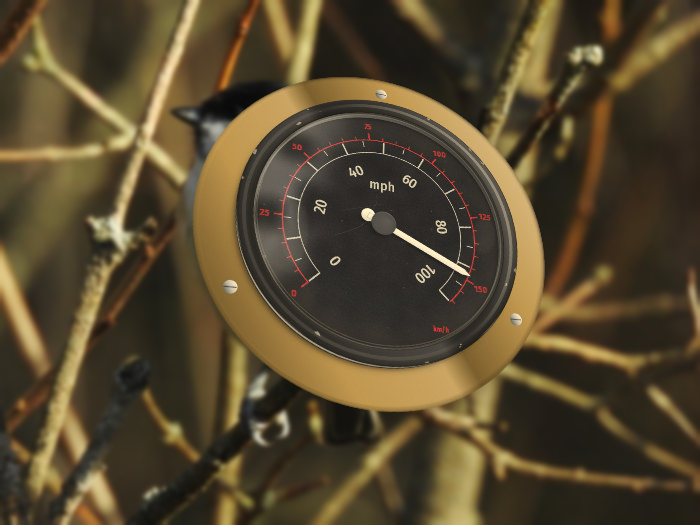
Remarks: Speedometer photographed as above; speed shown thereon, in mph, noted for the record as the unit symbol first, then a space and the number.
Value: mph 92.5
